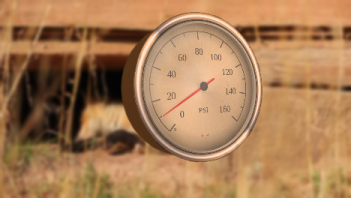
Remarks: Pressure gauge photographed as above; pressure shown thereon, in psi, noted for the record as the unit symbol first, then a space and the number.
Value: psi 10
